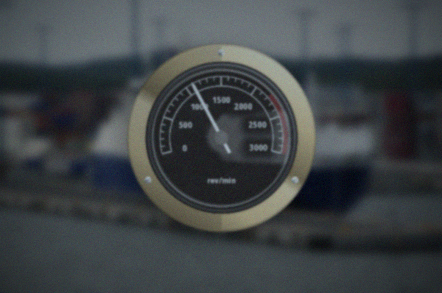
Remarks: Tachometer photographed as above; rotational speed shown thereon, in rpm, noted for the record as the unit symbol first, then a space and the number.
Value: rpm 1100
